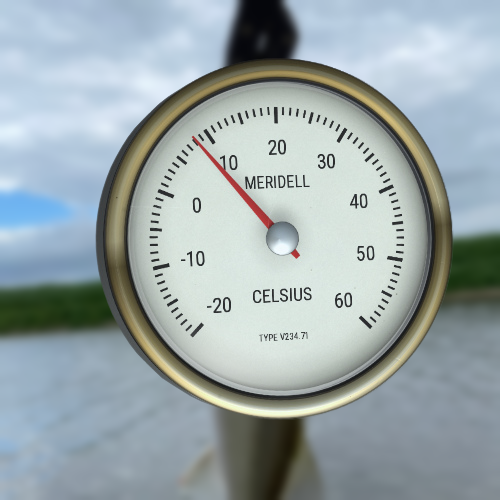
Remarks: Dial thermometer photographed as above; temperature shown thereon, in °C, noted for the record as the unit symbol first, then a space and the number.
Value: °C 8
